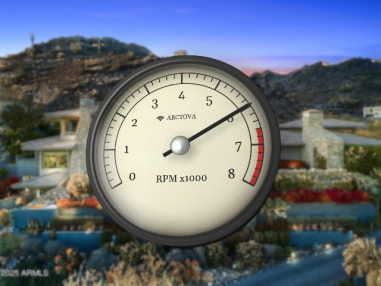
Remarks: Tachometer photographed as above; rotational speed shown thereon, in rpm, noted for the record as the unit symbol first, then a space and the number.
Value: rpm 6000
